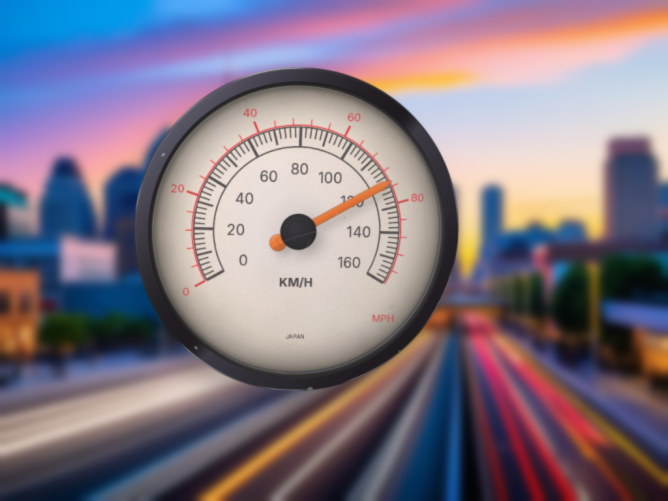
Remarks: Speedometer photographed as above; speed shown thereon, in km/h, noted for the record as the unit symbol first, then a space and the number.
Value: km/h 120
